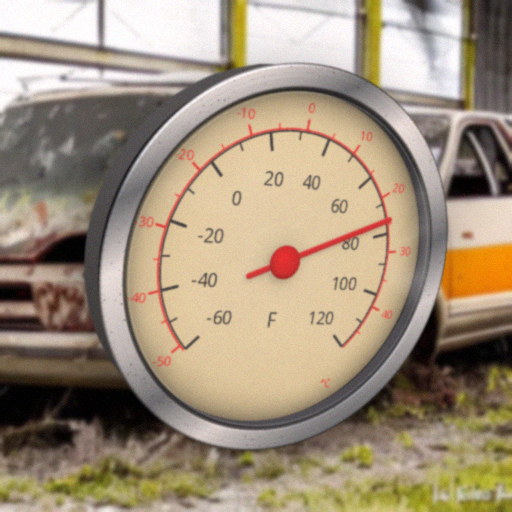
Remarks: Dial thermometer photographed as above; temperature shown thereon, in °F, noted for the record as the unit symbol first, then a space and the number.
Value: °F 75
